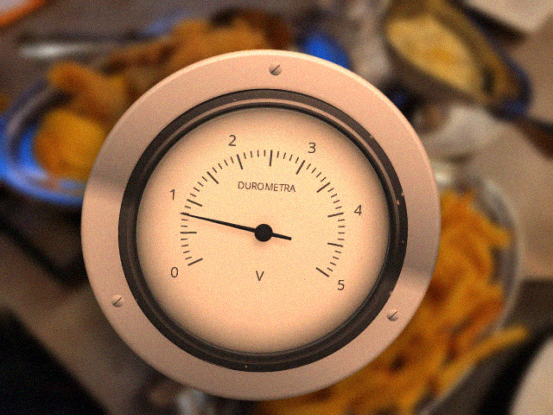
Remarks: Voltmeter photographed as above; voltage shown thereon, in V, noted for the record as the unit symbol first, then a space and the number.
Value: V 0.8
